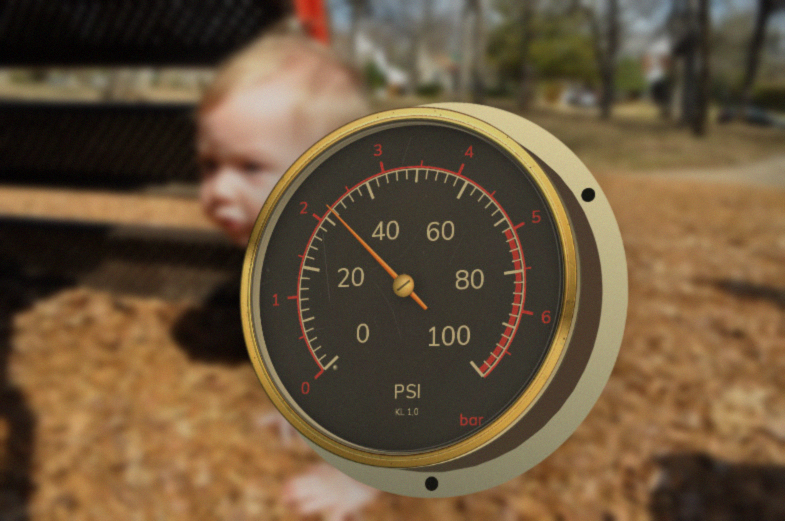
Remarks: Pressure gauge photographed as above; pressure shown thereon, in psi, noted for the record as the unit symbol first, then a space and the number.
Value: psi 32
